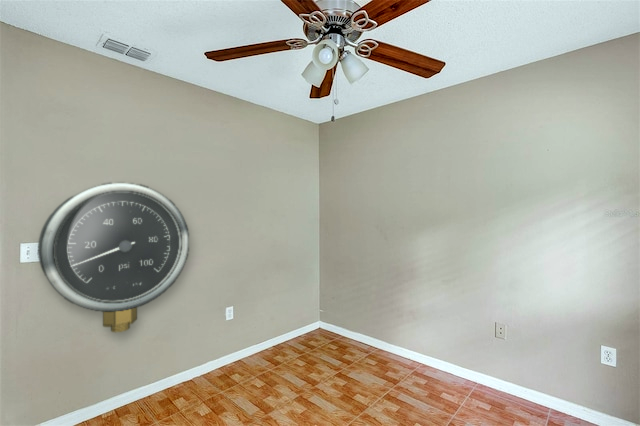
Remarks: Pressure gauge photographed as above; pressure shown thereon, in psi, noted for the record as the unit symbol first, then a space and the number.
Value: psi 10
